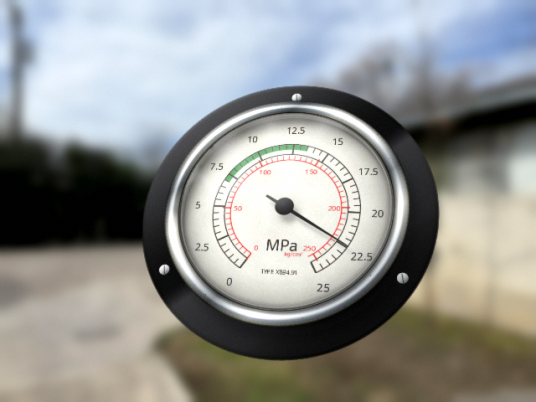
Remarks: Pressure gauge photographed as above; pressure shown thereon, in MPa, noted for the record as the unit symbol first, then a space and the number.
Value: MPa 22.5
